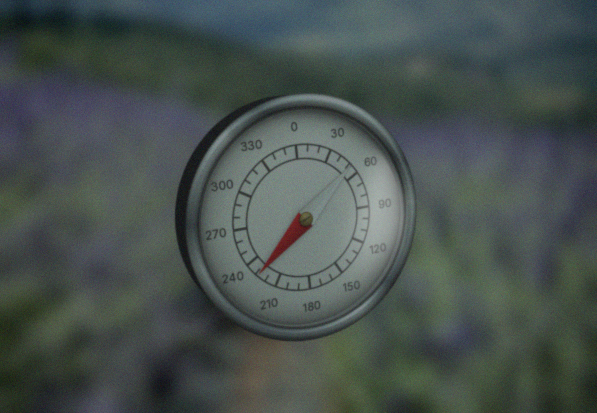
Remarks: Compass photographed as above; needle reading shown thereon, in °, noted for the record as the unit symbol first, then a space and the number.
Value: ° 230
